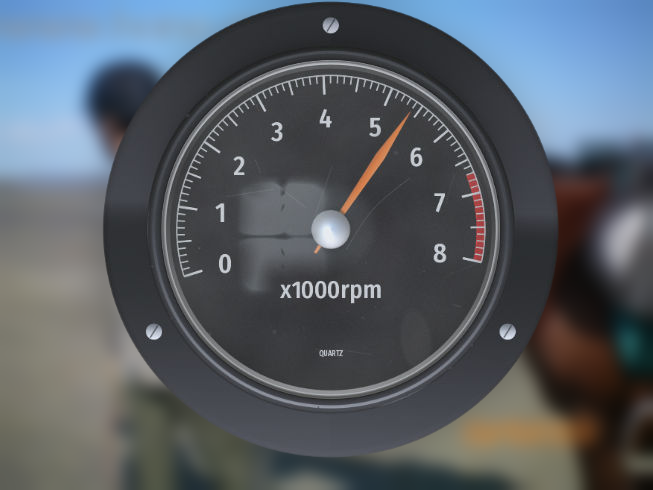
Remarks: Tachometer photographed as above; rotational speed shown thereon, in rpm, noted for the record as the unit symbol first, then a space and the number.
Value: rpm 5400
